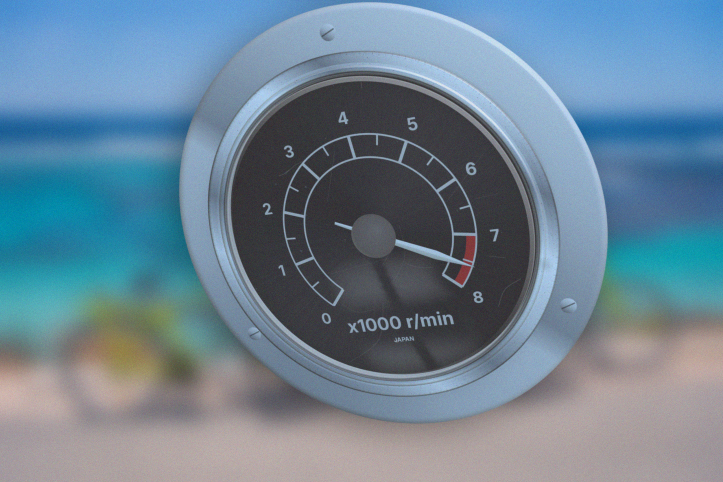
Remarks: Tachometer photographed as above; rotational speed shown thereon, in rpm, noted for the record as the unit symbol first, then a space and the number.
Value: rpm 7500
